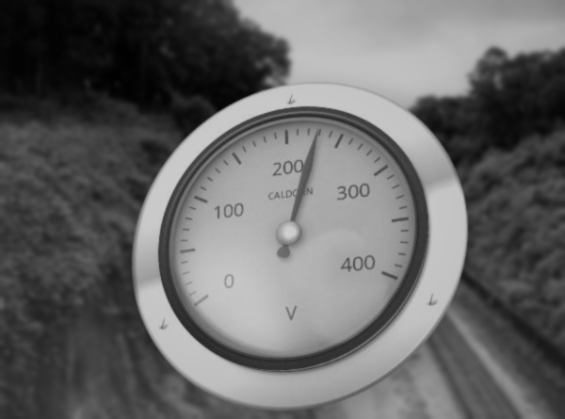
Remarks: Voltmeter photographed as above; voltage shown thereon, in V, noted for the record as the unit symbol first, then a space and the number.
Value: V 230
